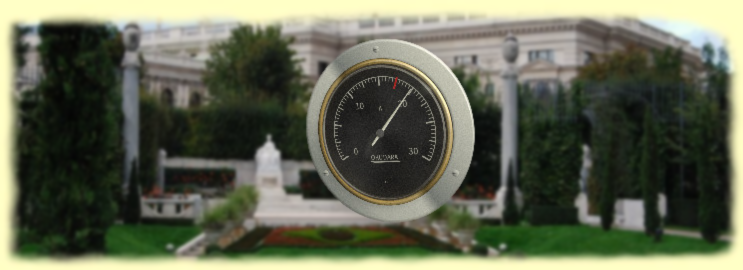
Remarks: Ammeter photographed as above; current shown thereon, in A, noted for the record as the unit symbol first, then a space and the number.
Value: A 20
